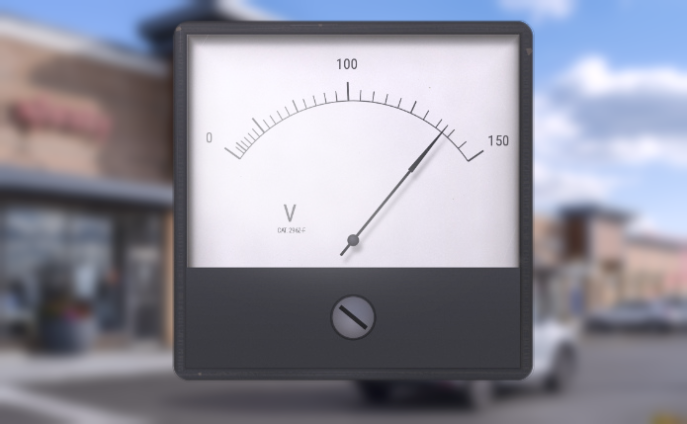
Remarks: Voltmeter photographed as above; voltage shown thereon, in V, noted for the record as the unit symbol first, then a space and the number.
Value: V 137.5
